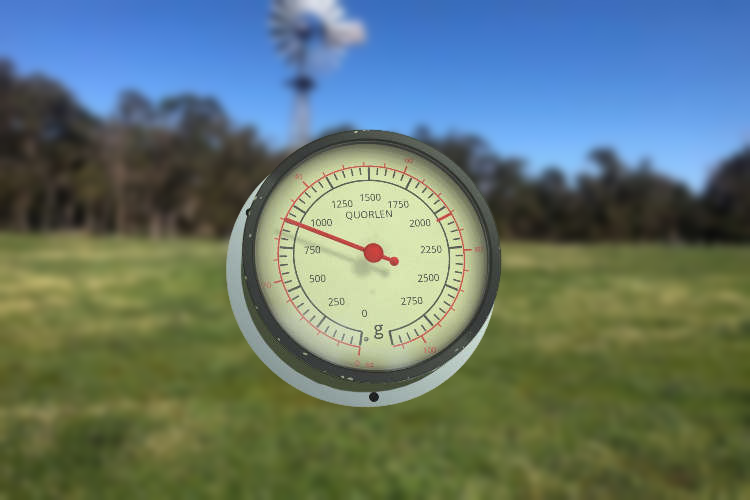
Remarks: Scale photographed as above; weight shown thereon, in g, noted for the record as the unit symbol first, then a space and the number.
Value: g 900
